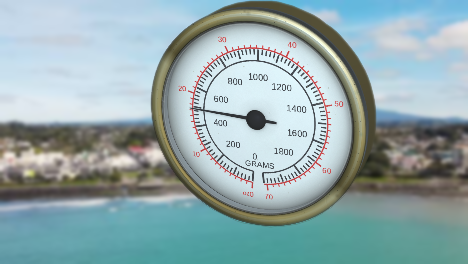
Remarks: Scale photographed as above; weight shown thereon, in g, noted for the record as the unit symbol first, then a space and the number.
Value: g 500
